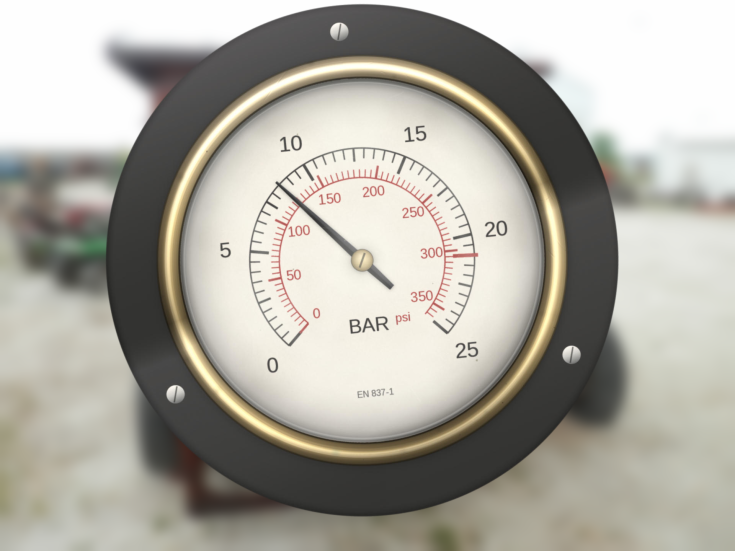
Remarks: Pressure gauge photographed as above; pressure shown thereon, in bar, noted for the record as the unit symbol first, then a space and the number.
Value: bar 8.5
